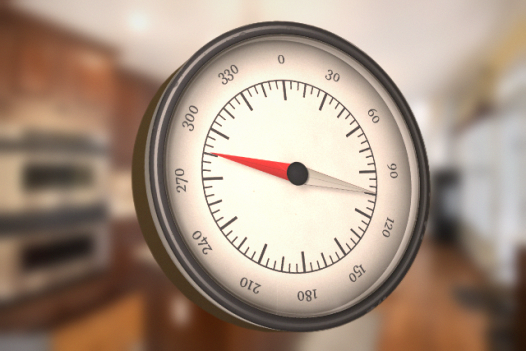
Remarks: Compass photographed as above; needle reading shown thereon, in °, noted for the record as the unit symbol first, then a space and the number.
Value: ° 285
